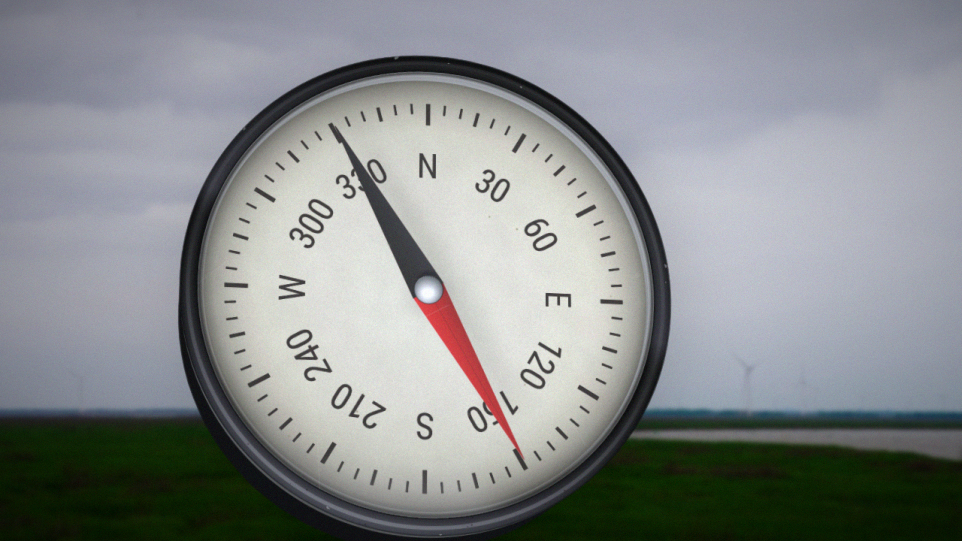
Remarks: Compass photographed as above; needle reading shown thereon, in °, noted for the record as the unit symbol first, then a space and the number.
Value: ° 150
